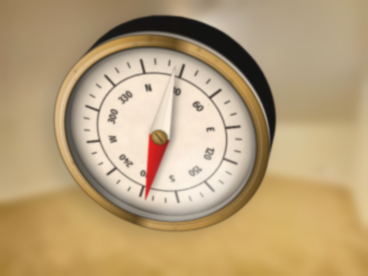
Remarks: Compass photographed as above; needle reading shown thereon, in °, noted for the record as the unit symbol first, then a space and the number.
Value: ° 205
